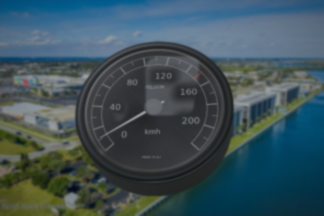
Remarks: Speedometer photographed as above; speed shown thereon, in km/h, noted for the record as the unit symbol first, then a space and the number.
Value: km/h 10
